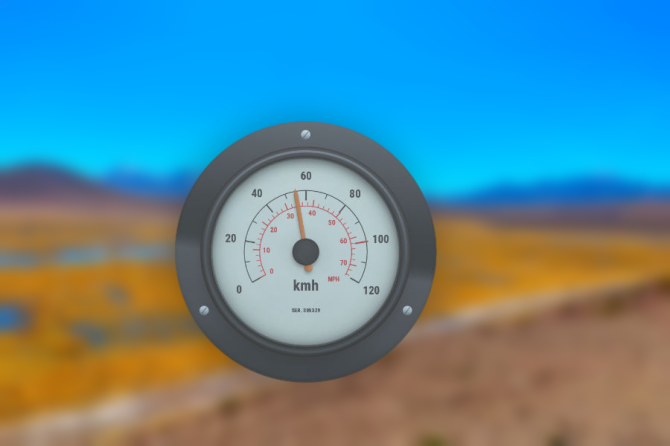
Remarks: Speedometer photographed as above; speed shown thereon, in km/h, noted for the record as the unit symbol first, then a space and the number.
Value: km/h 55
